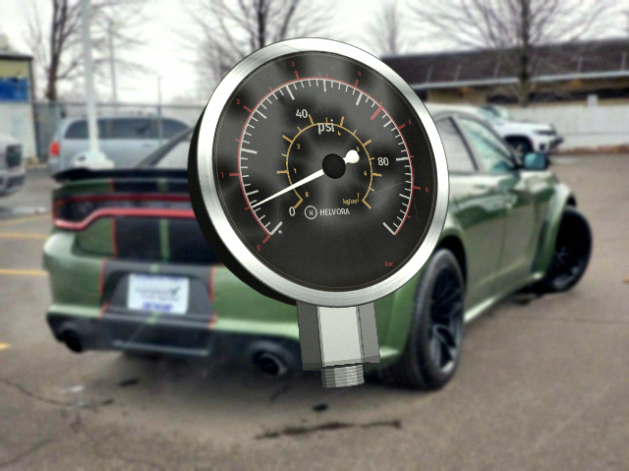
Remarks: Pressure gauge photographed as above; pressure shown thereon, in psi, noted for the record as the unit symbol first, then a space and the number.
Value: psi 7
